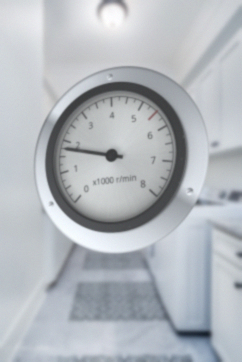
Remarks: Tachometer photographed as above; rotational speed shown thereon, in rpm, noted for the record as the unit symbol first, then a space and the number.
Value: rpm 1750
